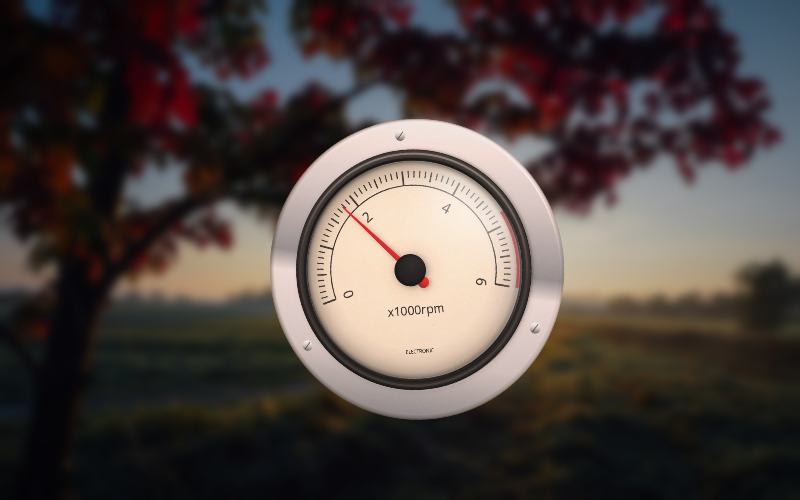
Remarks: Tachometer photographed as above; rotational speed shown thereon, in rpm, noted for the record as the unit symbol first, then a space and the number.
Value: rpm 1800
